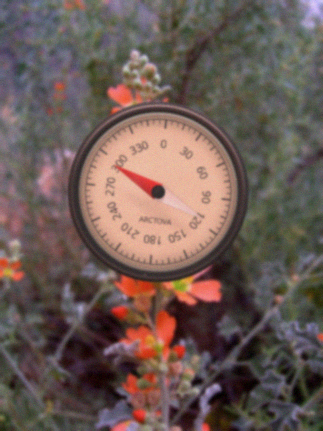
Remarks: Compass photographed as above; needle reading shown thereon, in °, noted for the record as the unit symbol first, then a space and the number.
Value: ° 295
